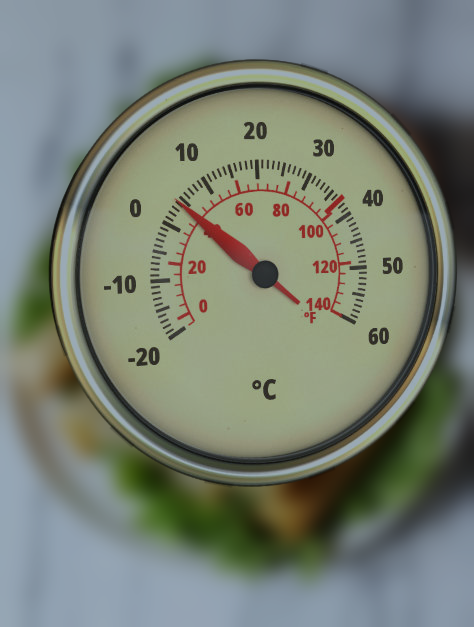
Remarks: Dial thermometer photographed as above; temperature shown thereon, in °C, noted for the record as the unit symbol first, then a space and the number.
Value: °C 4
